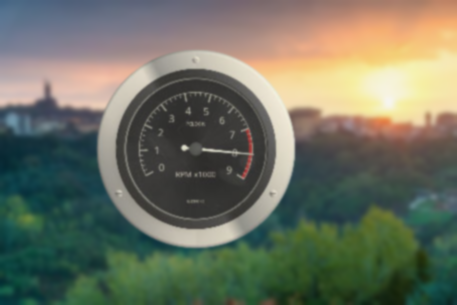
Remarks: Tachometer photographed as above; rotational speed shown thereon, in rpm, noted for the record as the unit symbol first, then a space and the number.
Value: rpm 8000
